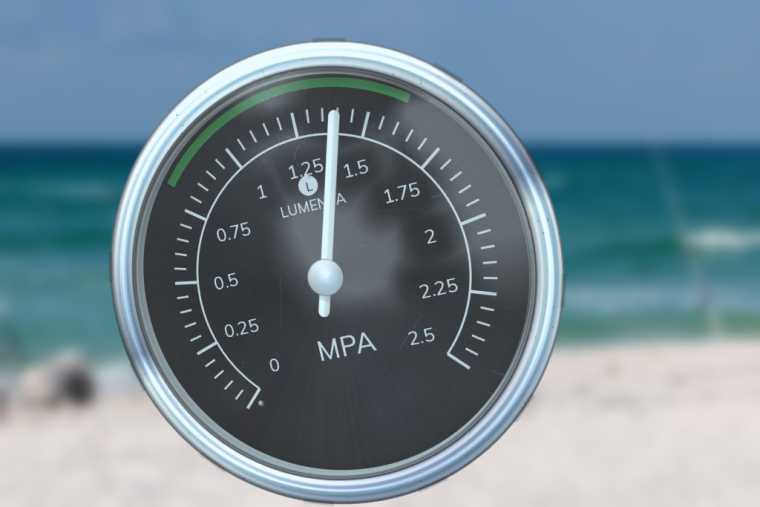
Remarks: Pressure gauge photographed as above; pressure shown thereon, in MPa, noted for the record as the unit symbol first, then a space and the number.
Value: MPa 1.4
